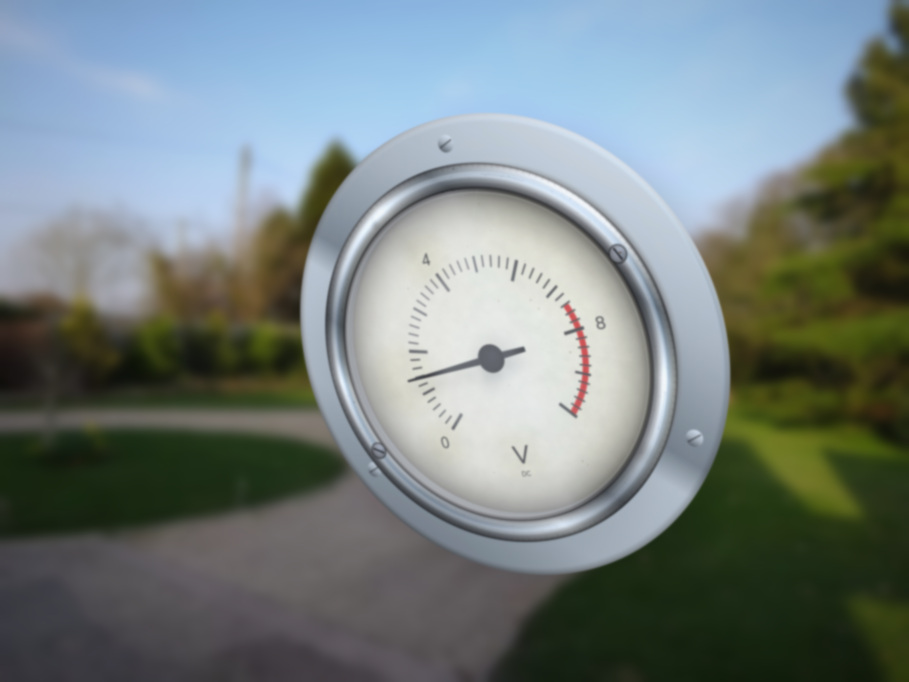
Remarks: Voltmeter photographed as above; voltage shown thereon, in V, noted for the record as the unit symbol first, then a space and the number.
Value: V 1.4
